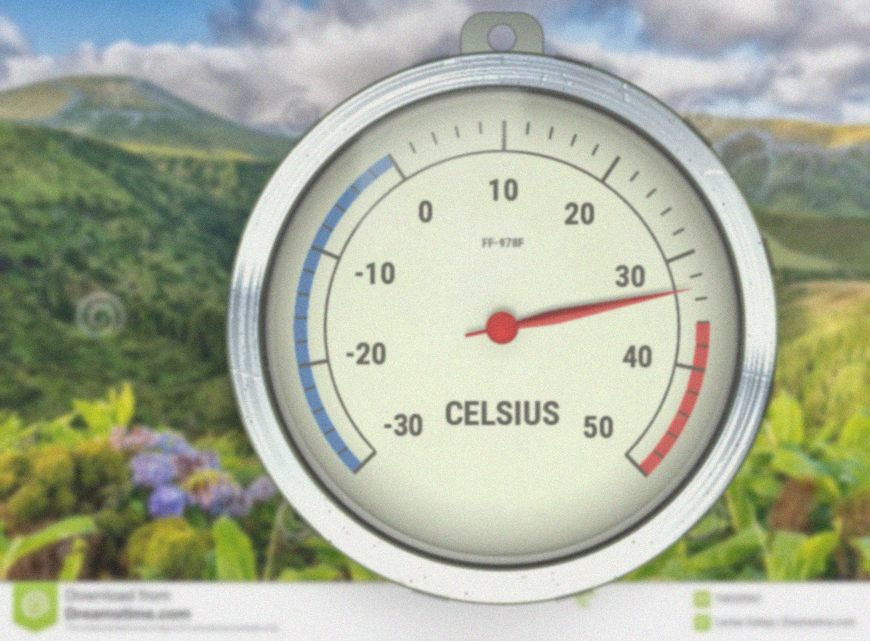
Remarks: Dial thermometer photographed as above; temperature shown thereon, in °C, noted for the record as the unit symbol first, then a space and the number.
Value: °C 33
